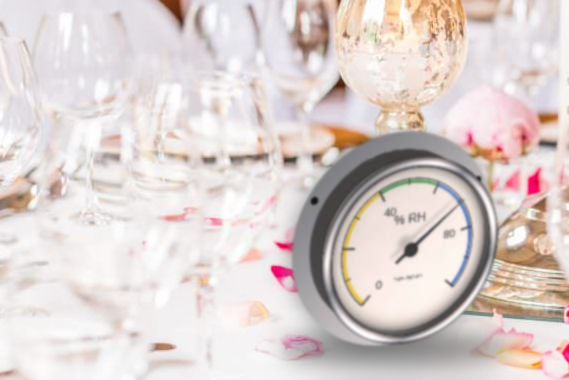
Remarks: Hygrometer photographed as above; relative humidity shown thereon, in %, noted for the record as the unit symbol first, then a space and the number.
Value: % 70
